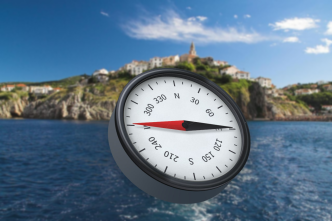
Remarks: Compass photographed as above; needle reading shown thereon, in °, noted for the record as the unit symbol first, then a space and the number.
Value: ° 270
